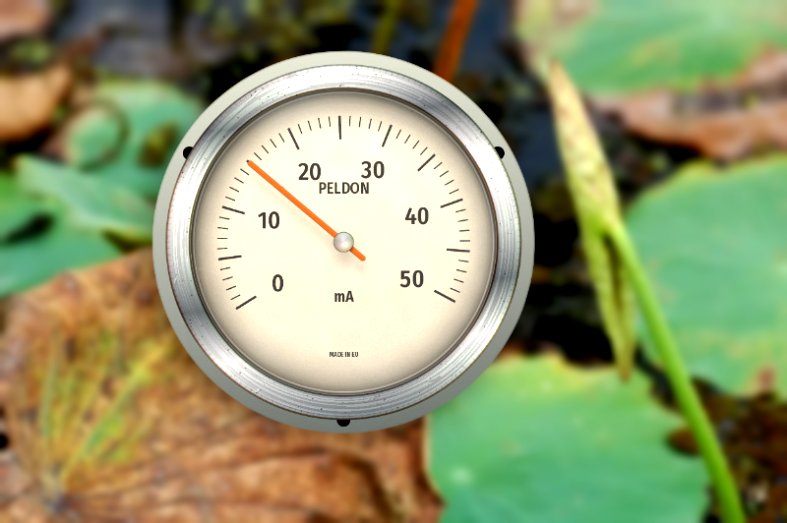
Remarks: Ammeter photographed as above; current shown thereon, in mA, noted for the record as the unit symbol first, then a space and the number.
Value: mA 15
